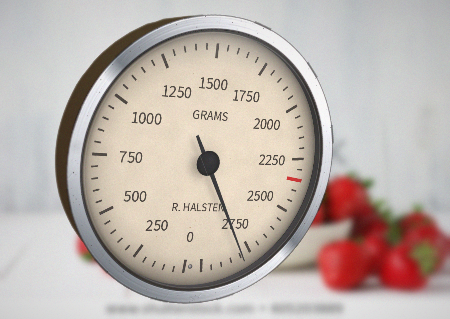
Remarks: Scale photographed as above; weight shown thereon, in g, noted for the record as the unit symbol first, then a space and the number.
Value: g 2800
